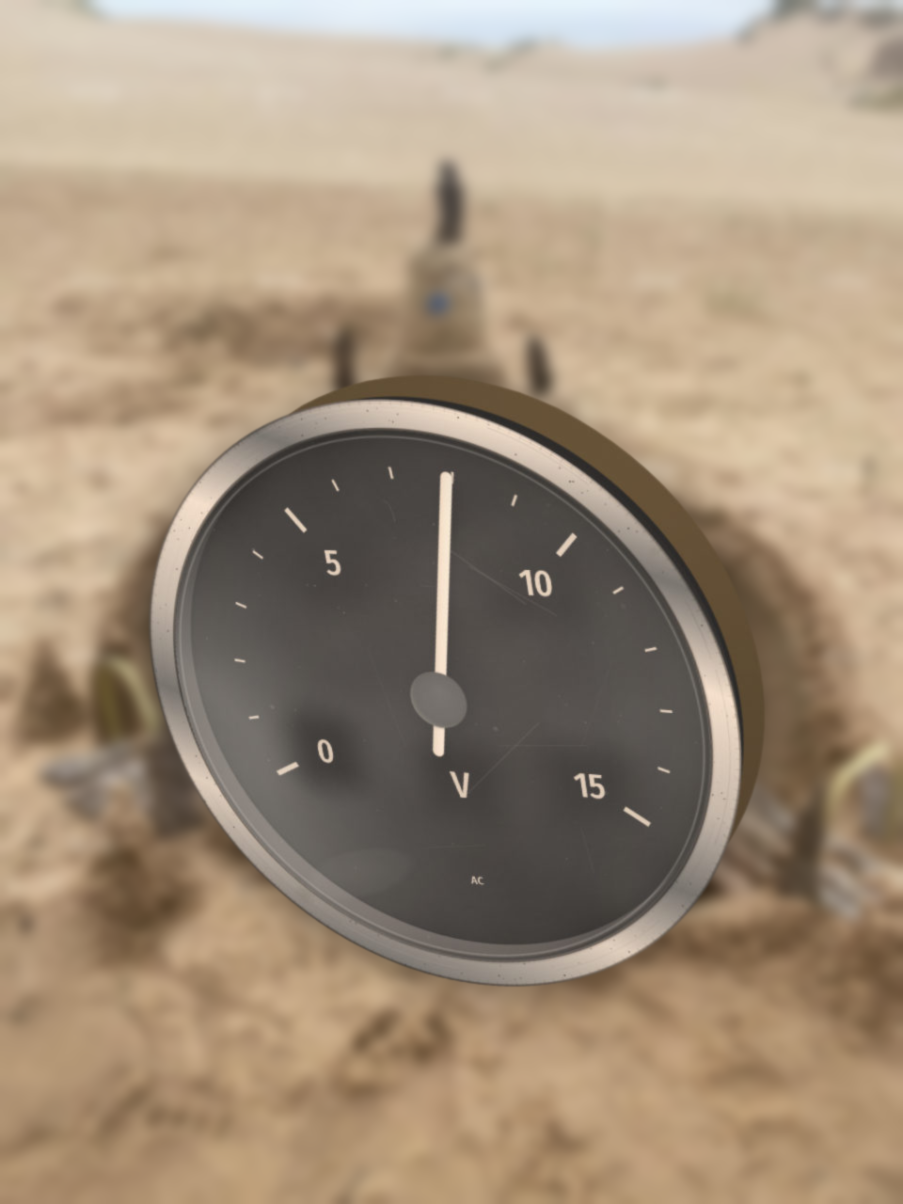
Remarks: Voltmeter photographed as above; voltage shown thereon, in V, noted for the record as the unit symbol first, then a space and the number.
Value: V 8
